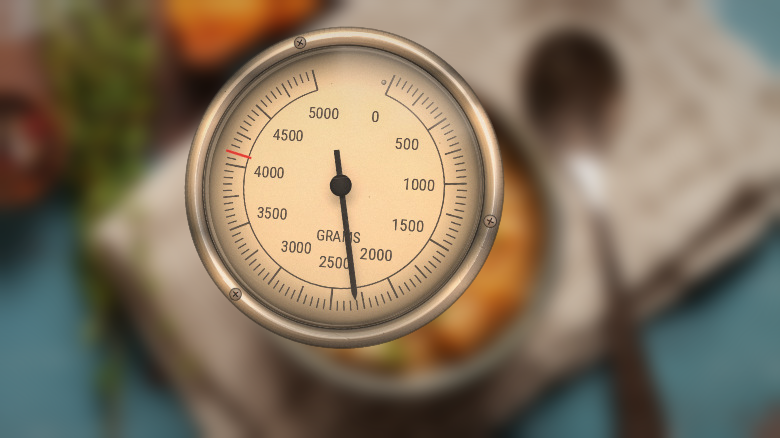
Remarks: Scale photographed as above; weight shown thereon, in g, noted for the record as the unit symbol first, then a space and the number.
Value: g 2300
